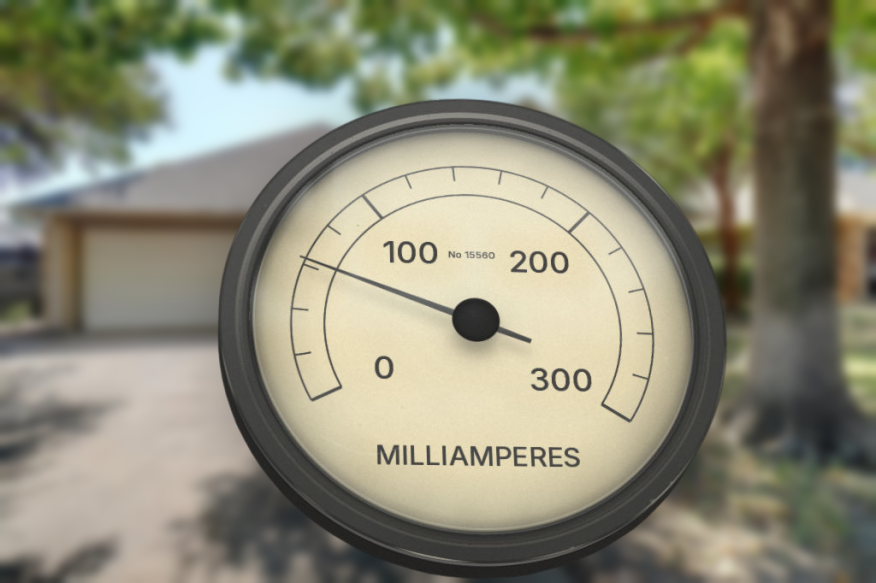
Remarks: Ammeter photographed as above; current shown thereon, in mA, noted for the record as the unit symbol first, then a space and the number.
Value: mA 60
